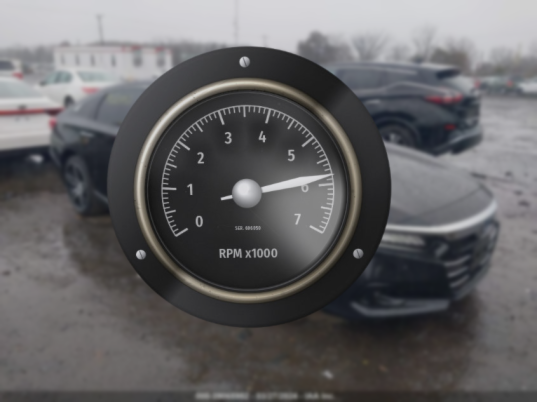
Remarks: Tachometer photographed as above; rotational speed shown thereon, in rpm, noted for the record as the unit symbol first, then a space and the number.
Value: rpm 5800
